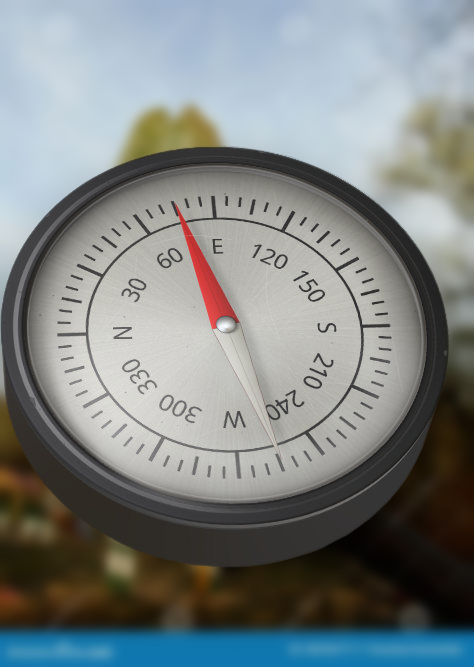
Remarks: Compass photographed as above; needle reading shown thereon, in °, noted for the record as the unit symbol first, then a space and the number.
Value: ° 75
